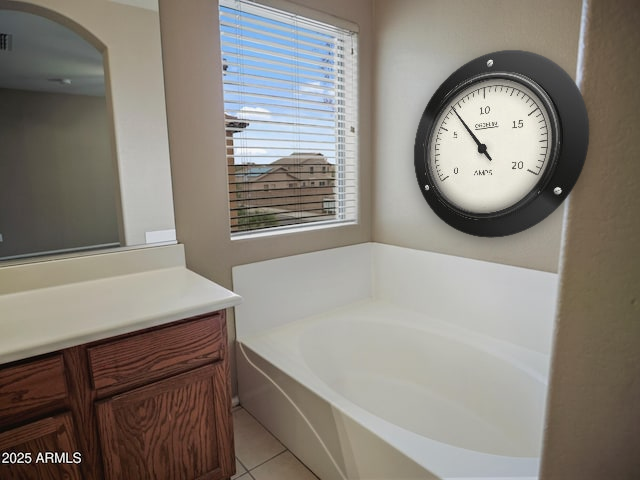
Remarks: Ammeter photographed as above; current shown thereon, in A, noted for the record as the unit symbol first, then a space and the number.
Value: A 7
